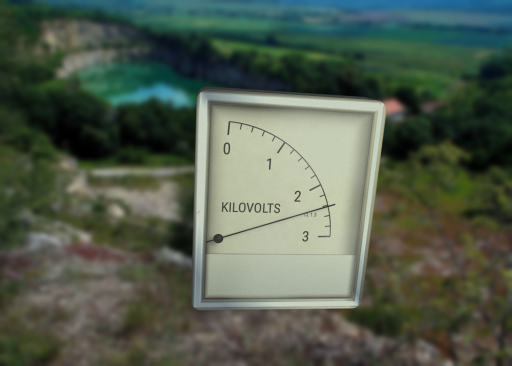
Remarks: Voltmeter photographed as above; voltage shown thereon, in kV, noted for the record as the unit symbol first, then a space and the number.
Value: kV 2.4
